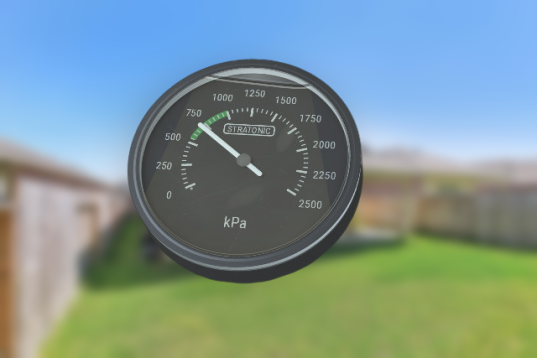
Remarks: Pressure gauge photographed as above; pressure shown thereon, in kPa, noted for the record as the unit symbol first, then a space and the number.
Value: kPa 700
